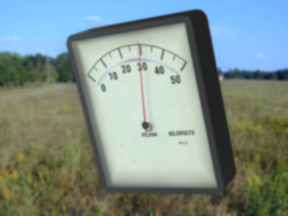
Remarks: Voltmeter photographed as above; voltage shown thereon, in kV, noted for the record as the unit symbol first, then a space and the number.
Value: kV 30
